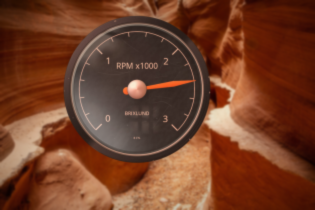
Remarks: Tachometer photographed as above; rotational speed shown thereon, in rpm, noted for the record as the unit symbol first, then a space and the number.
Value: rpm 2400
